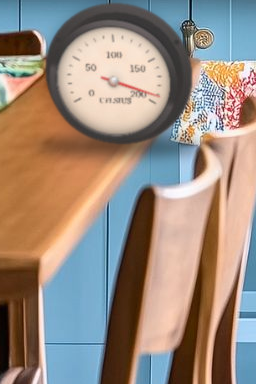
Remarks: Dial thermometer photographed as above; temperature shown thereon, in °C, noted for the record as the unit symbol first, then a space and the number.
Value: °C 190
